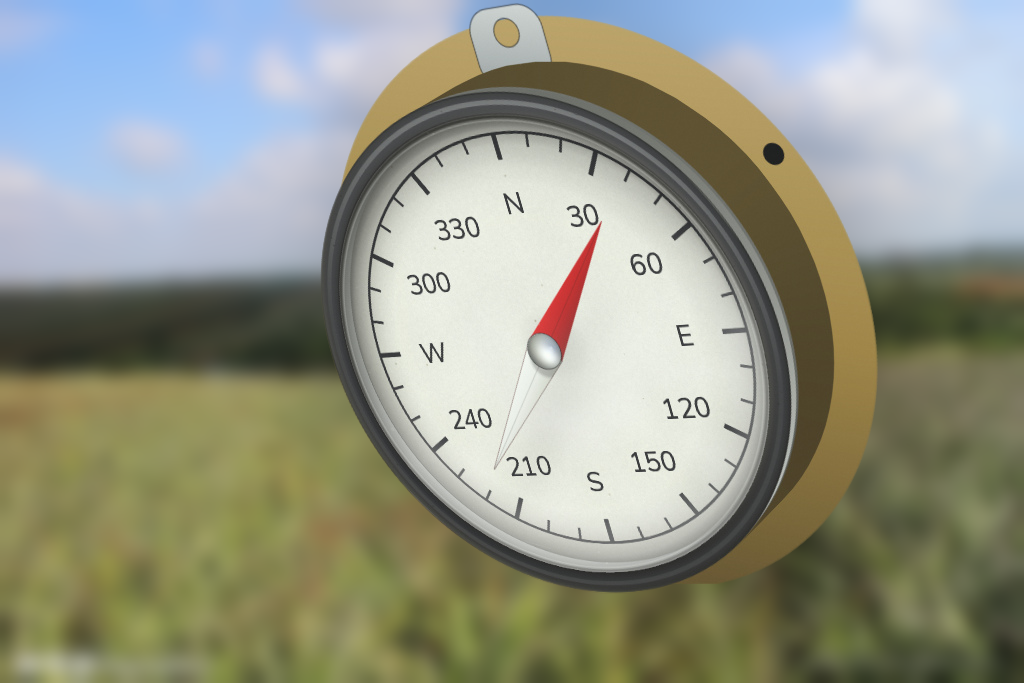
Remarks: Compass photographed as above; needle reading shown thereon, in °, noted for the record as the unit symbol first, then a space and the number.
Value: ° 40
